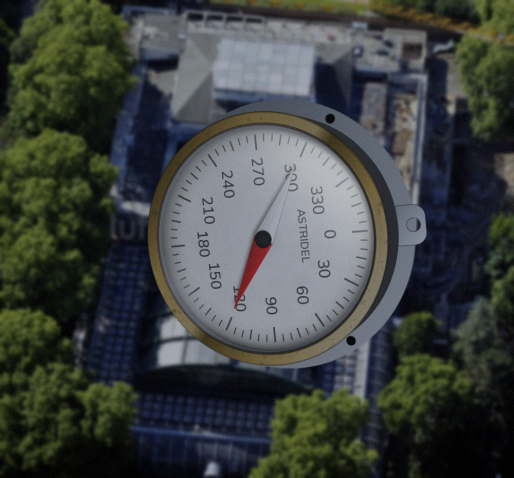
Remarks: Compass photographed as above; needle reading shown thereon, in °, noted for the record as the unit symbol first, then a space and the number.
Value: ° 120
